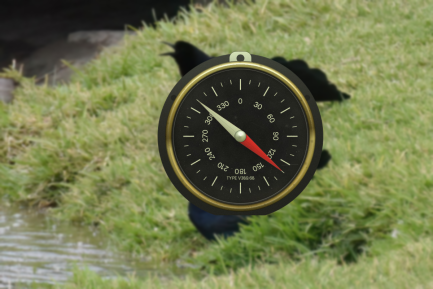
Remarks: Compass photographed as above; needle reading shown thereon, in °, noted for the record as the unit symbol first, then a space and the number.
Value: ° 130
